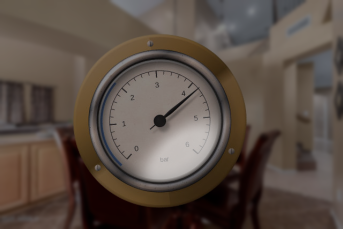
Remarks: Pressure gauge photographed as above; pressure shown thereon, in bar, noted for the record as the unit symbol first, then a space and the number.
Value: bar 4.2
